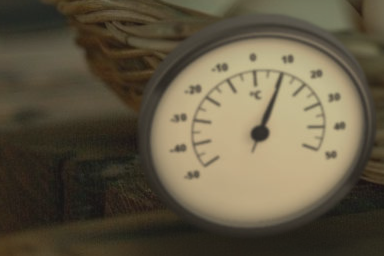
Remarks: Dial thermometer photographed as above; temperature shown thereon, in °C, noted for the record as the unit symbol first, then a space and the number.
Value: °C 10
